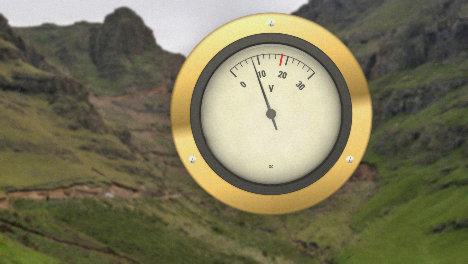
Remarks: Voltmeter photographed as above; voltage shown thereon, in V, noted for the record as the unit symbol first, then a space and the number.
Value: V 8
